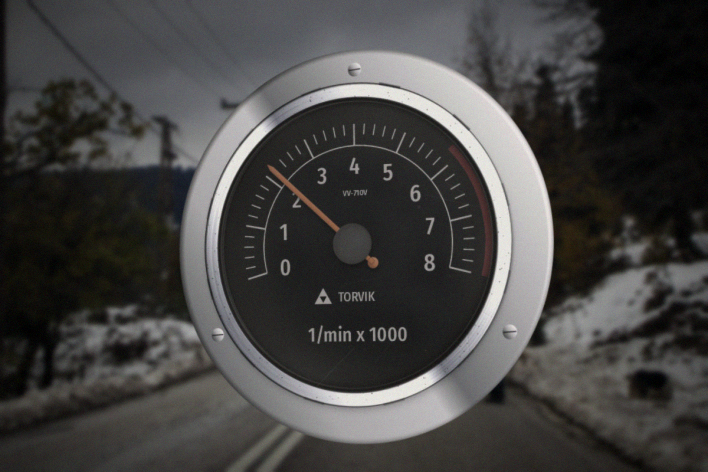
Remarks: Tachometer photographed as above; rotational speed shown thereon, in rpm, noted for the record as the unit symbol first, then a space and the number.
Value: rpm 2200
